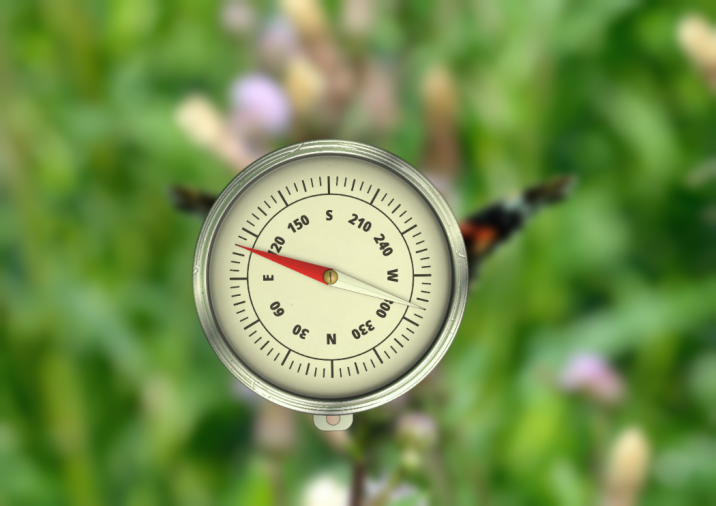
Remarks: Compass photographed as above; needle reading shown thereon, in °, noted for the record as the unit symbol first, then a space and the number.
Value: ° 110
